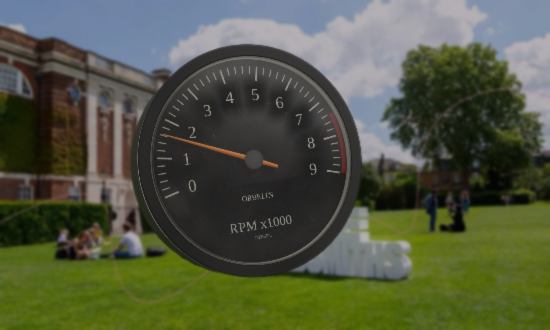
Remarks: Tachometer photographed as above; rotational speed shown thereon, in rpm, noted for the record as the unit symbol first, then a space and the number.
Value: rpm 1600
